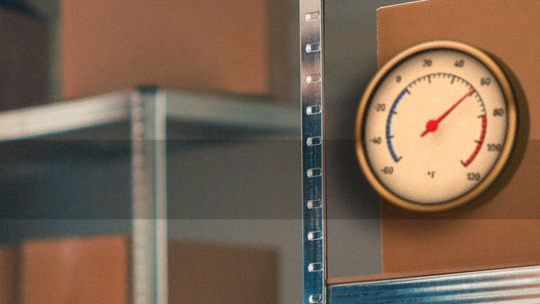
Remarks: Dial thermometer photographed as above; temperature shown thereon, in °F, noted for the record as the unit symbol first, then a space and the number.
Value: °F 60
